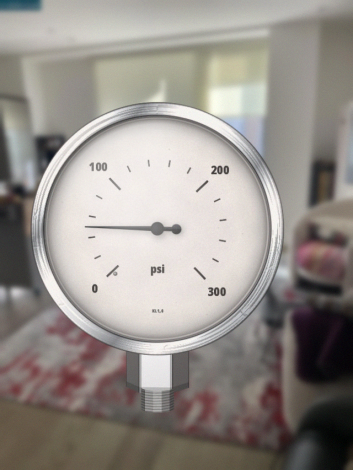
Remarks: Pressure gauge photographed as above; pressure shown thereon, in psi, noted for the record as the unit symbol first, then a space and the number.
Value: psi 50
